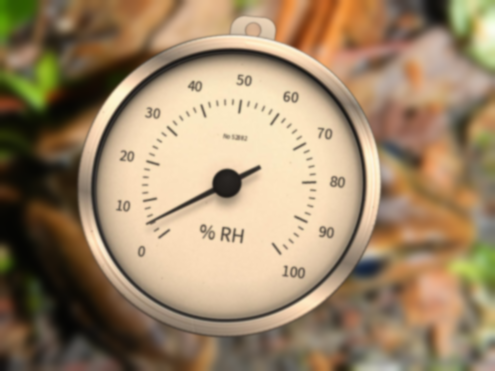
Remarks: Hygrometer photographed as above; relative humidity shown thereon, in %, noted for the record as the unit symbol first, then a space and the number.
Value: % 4
